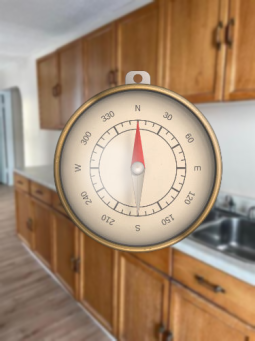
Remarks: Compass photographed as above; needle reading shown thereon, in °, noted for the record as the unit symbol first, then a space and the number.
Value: ° 0
